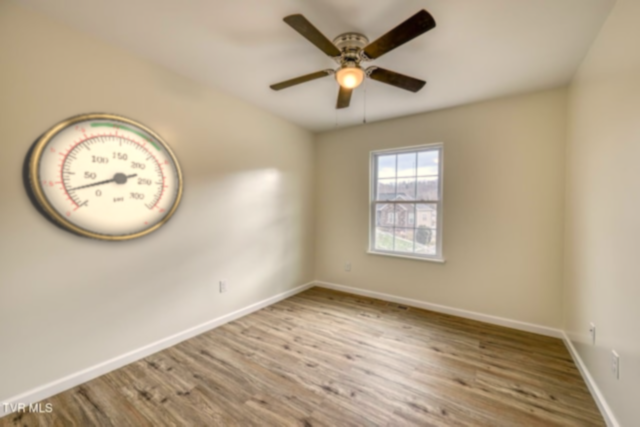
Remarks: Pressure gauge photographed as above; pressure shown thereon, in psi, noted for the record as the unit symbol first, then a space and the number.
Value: psi 25
